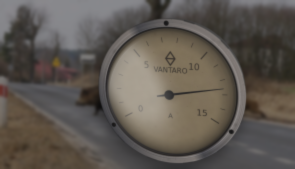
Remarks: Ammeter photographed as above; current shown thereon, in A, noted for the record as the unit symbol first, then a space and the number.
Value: A 12.5
